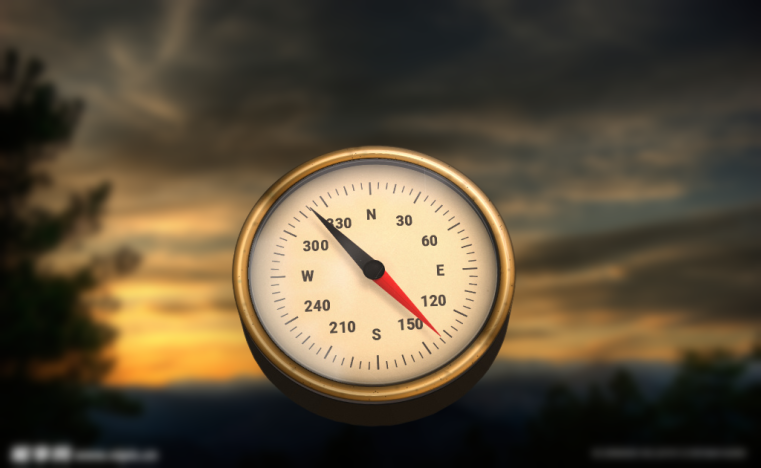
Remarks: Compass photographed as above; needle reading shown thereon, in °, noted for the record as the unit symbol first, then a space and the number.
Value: ° 140
